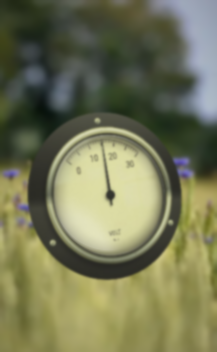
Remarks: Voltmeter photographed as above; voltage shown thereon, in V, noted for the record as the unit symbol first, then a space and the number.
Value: V 15
